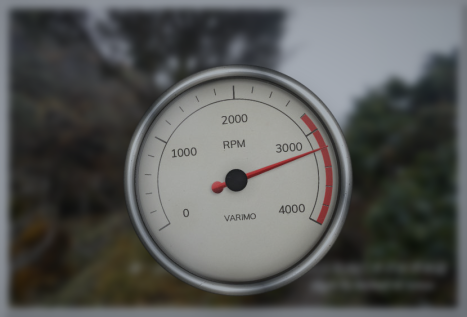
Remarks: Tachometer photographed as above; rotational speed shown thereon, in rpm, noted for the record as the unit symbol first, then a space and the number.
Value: rpm 3200
